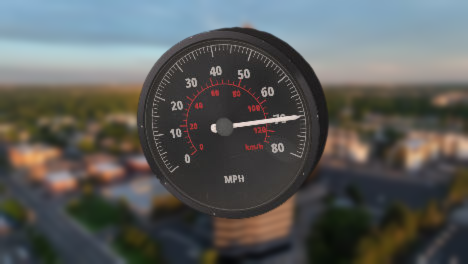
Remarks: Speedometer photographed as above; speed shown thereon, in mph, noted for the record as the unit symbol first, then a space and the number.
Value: mph 70
